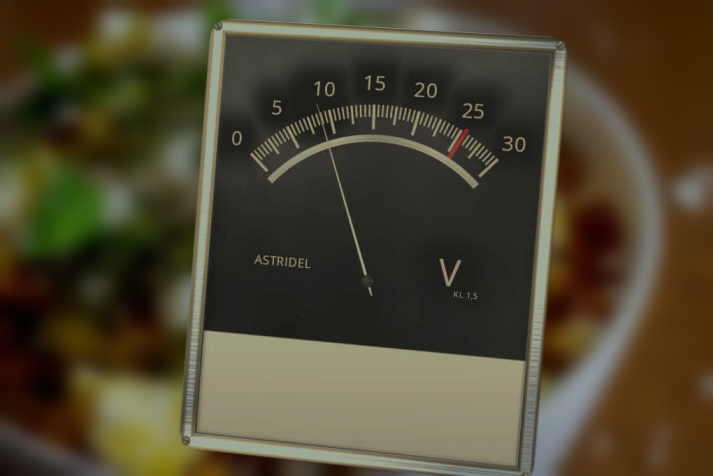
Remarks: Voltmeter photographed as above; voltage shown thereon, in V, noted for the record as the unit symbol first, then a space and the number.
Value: V 9
